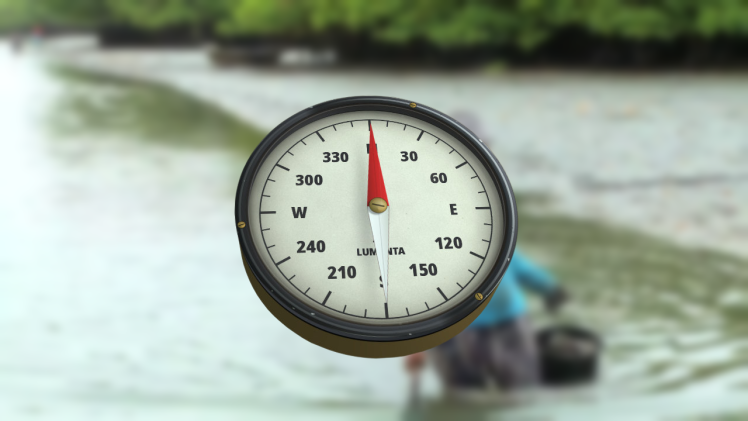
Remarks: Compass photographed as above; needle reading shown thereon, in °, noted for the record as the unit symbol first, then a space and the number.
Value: ° 0
